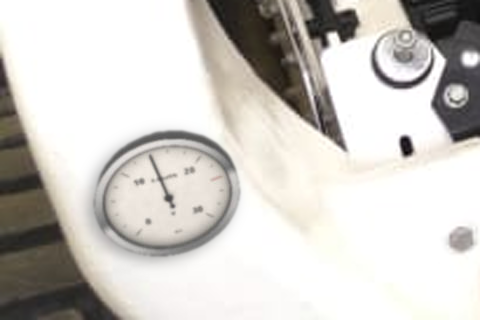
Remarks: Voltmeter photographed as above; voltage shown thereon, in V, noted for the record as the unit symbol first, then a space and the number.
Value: V 14
